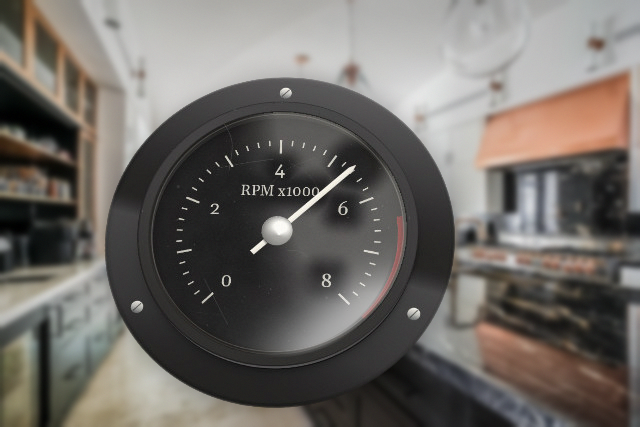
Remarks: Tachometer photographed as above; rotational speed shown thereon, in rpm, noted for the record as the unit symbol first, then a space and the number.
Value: rpm 5400
